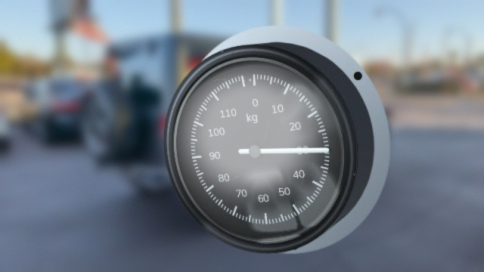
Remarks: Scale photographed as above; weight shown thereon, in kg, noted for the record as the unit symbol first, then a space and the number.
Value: kg 30
